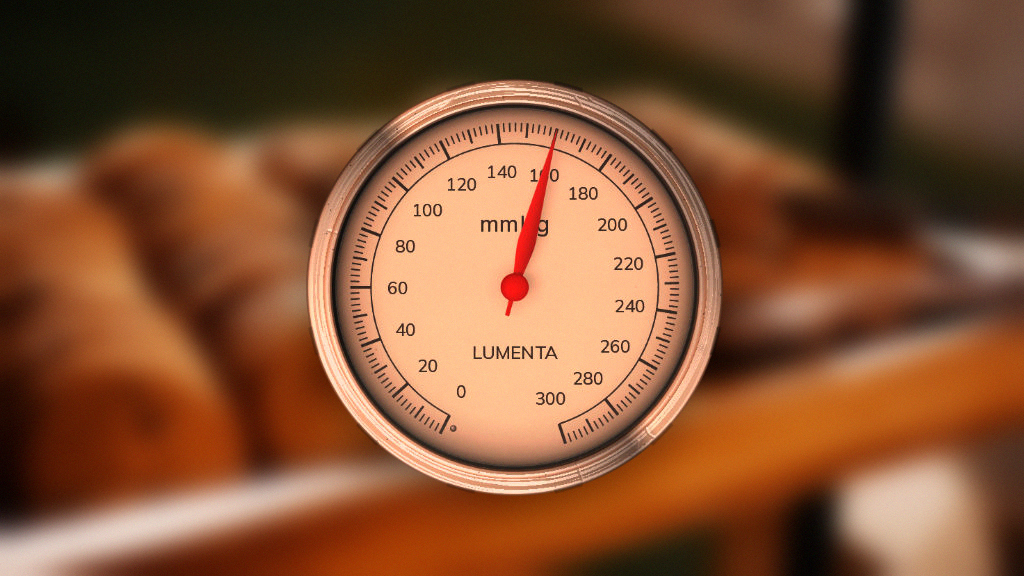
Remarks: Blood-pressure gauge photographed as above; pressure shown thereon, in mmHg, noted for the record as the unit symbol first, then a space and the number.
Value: mmHg 160
